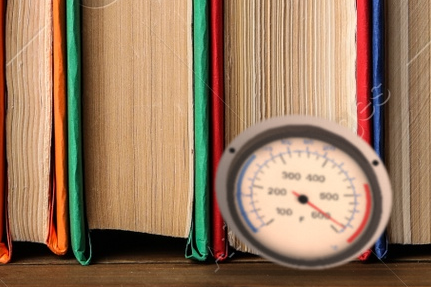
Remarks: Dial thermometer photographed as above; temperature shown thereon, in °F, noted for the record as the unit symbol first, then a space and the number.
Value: °F 580
